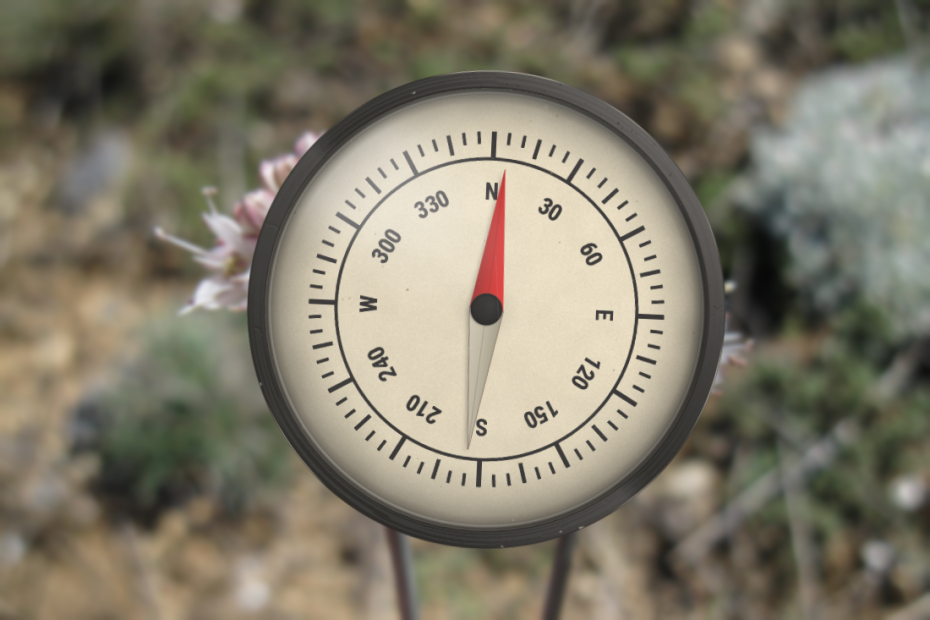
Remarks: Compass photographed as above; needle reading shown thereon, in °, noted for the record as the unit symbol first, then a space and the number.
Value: ° 5
